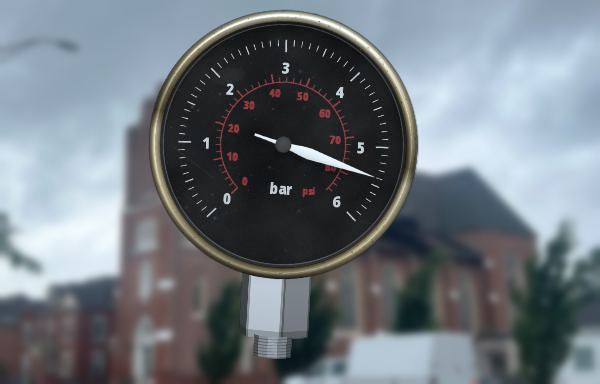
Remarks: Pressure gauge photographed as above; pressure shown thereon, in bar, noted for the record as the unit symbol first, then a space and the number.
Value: bar 5.4
